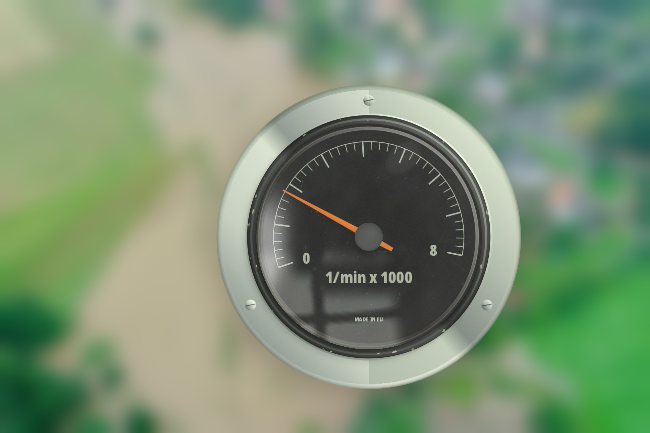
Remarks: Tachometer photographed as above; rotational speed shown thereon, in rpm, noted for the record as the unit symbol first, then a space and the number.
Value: rpm 1800
